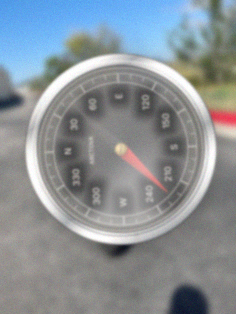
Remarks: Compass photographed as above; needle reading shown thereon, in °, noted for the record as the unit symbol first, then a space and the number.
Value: ° 225
